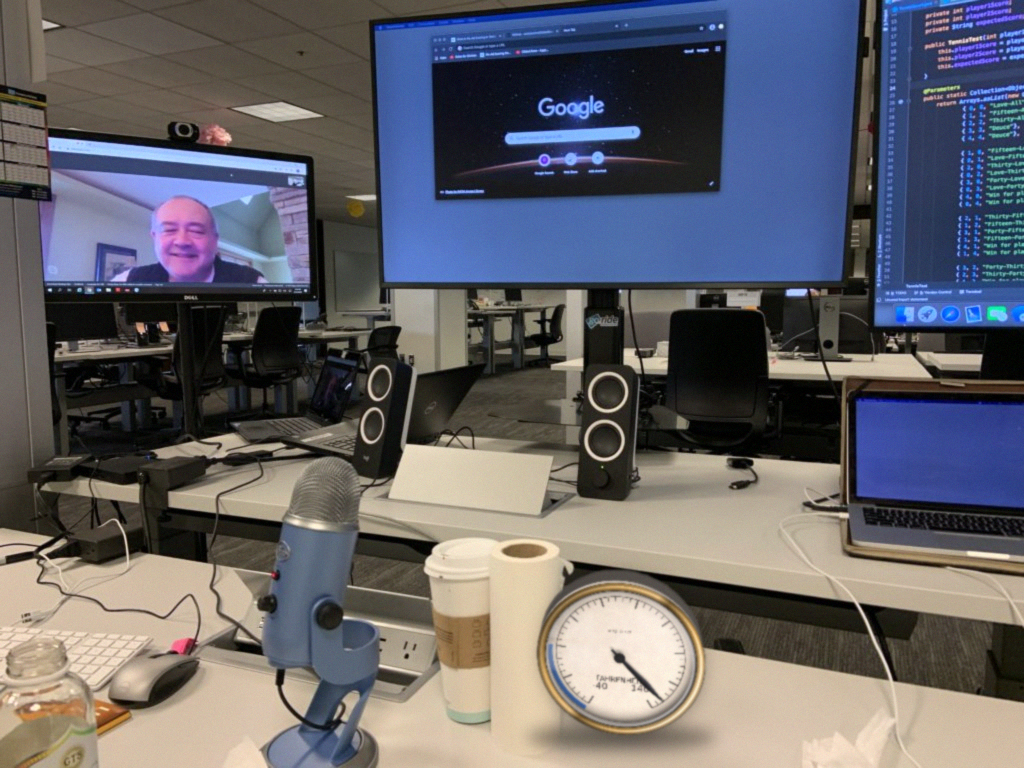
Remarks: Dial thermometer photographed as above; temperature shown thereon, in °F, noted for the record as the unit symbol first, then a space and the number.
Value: °F 132
